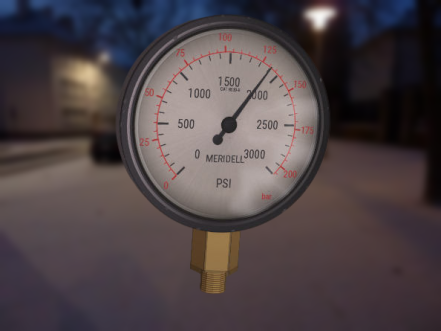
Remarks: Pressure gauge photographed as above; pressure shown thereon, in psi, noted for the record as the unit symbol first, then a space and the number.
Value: psi 1900
